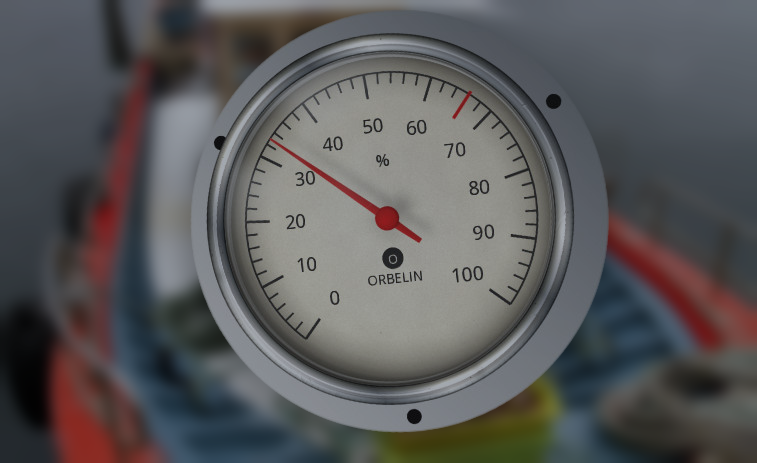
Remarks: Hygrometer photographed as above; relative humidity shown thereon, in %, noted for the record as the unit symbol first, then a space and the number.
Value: % 33
